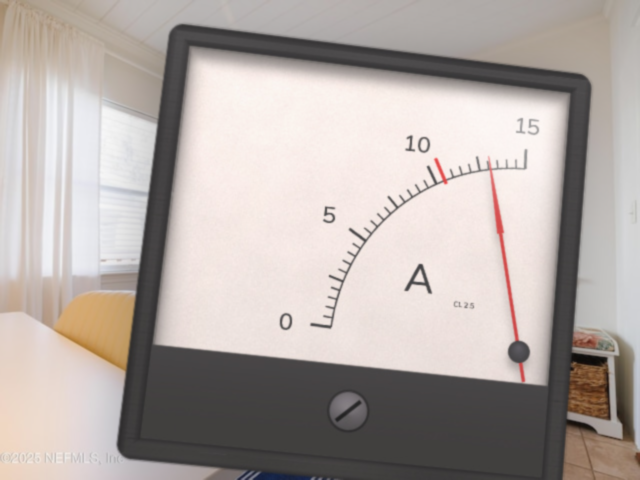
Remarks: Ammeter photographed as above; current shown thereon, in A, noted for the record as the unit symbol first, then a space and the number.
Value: A 13
